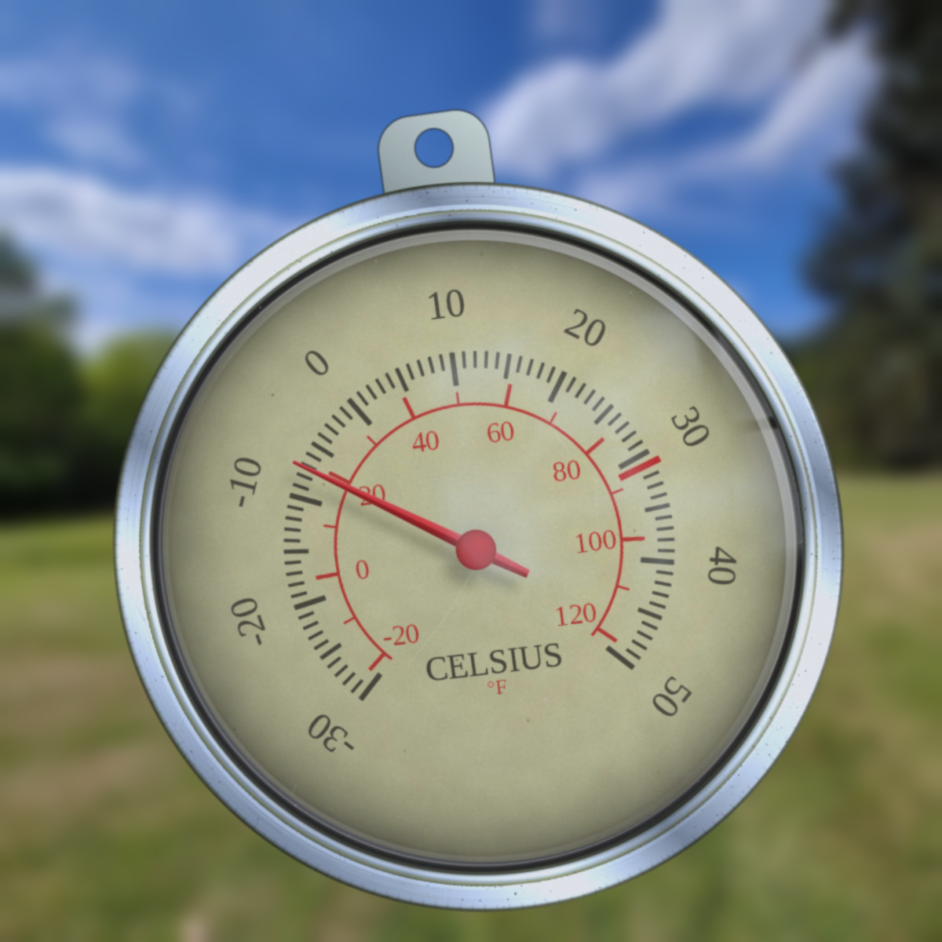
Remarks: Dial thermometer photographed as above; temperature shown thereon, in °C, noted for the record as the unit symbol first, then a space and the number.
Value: °C -7
